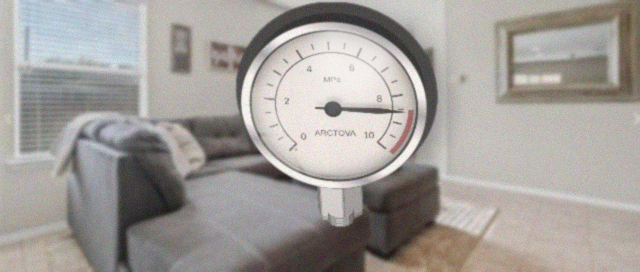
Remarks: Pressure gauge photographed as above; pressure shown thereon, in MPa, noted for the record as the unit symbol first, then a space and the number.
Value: MPa 8.5
